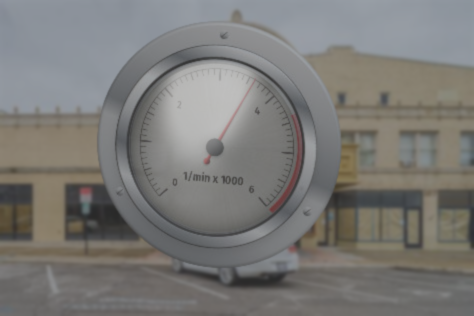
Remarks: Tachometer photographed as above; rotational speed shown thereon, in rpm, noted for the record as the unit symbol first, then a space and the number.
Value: rpm 3600
